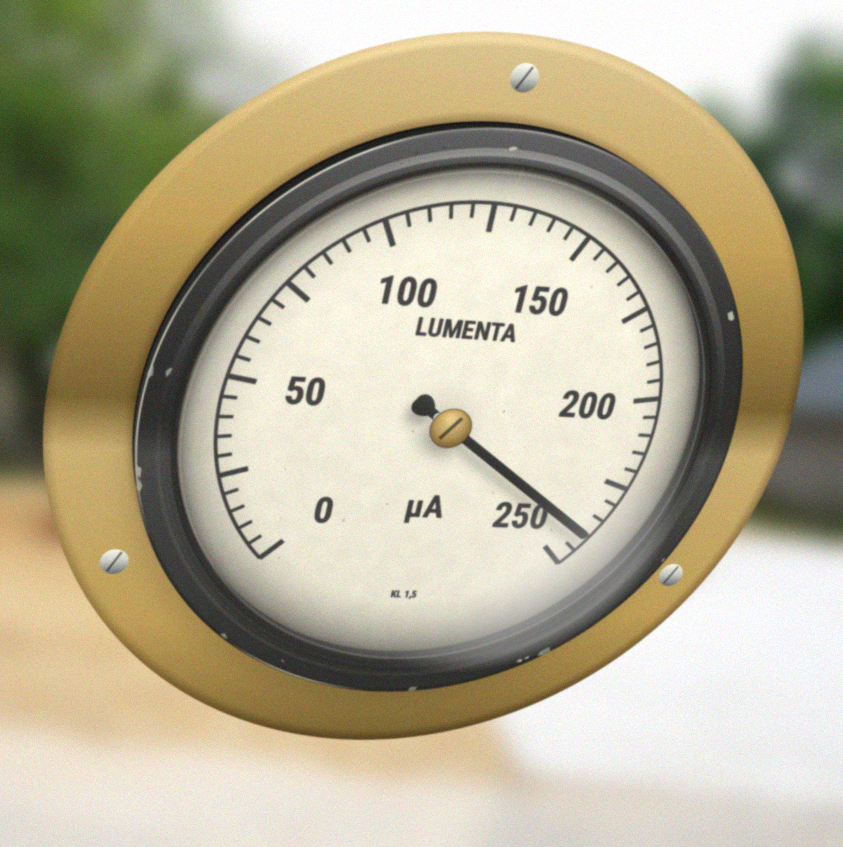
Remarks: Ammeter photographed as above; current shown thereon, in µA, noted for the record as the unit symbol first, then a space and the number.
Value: µA 240
